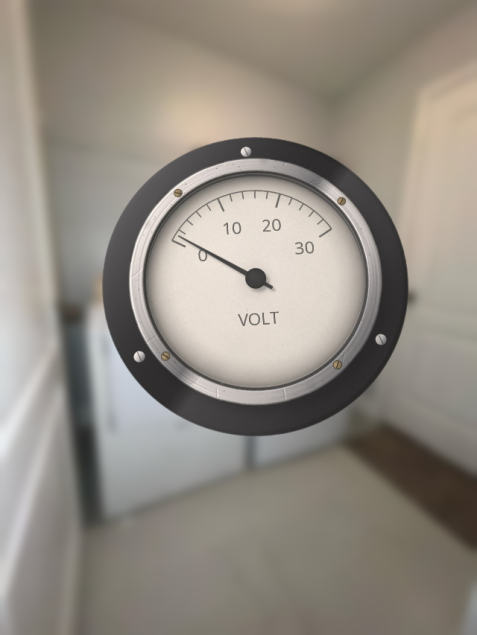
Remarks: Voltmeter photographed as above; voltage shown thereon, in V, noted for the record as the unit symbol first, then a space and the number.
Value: V 1
